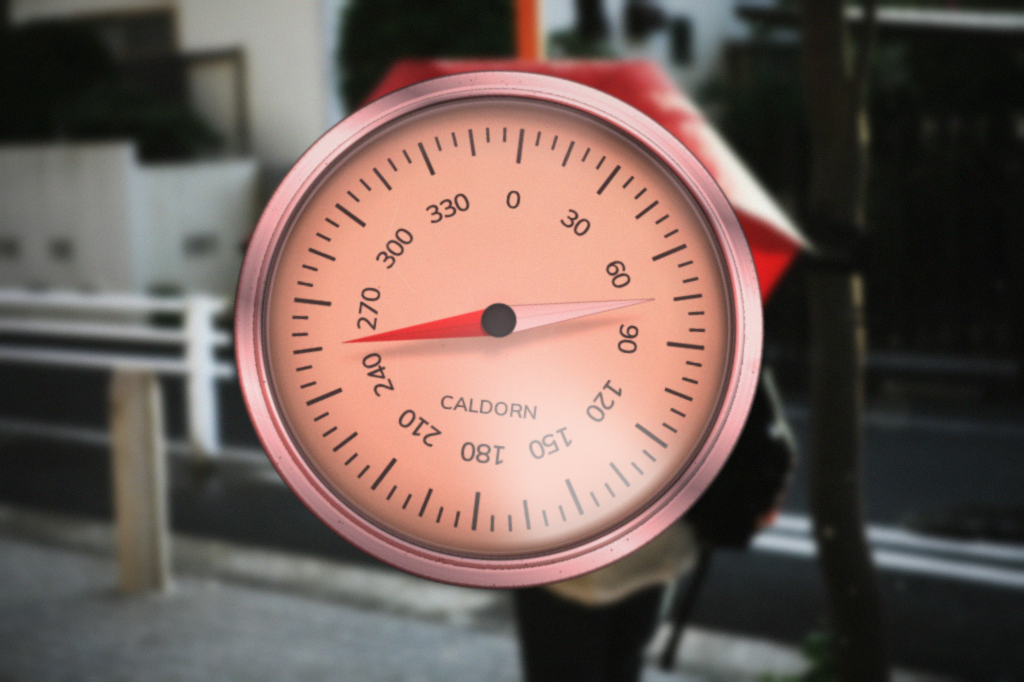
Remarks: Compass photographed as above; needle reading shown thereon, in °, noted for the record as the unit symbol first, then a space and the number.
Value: ° 255
